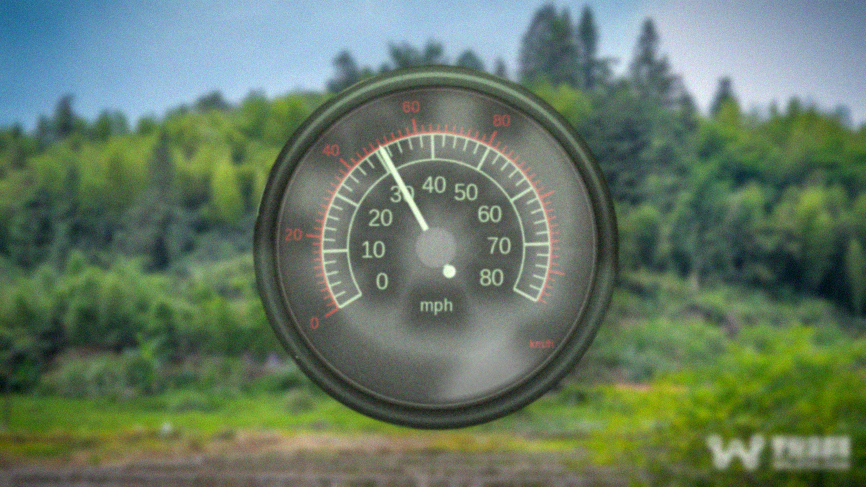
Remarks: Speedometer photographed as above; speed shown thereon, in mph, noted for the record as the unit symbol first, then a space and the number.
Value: mph 31
